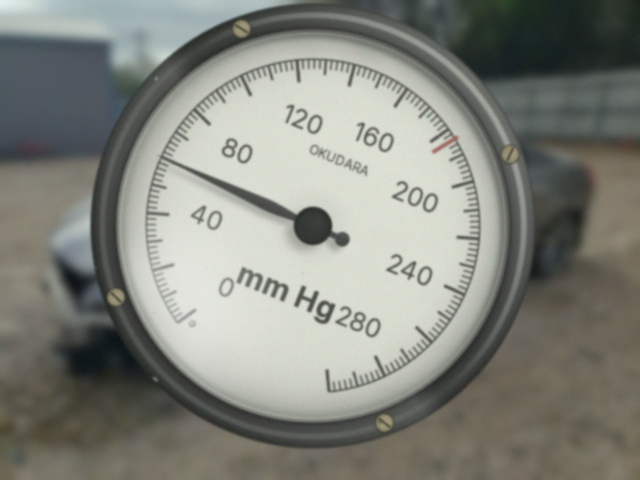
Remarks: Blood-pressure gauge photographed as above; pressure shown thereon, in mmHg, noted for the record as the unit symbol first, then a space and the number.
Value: mmHg 60
